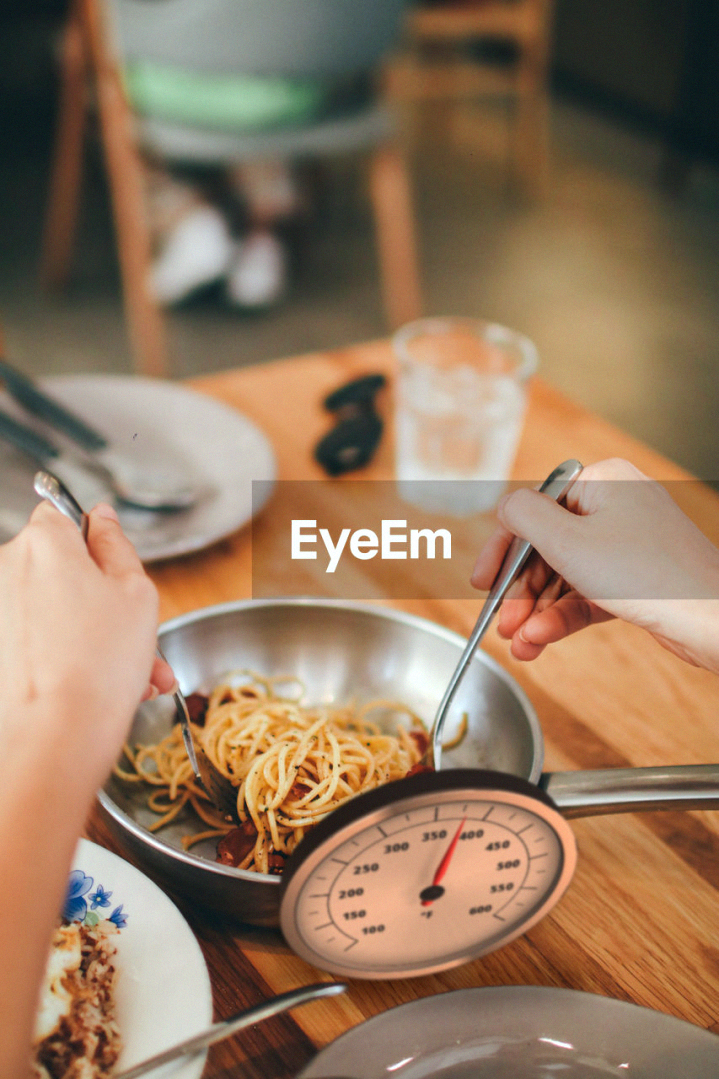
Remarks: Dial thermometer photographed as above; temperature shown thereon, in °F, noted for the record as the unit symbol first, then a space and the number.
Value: °F 375
